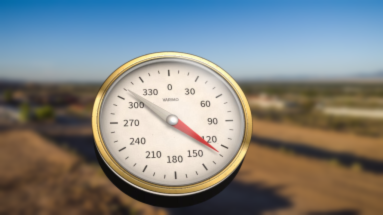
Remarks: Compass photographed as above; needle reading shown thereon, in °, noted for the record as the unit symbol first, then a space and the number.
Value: ° 130
